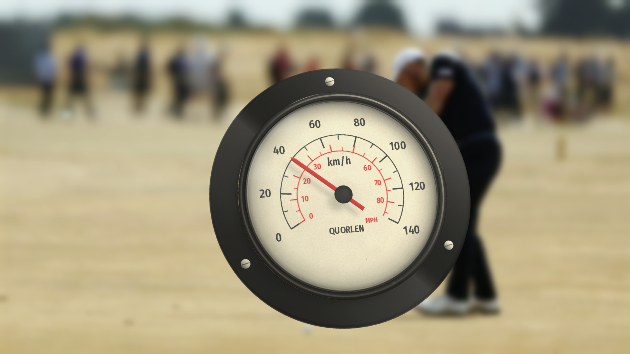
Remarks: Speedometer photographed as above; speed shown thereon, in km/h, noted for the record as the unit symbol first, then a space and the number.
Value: km/h 40
